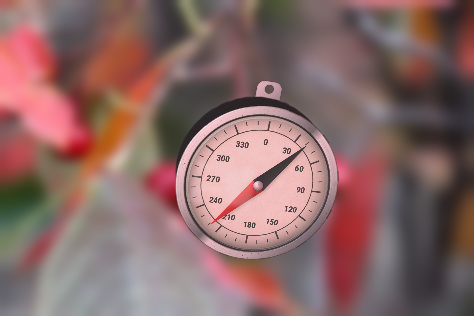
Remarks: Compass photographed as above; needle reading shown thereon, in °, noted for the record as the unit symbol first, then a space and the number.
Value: ° 220
